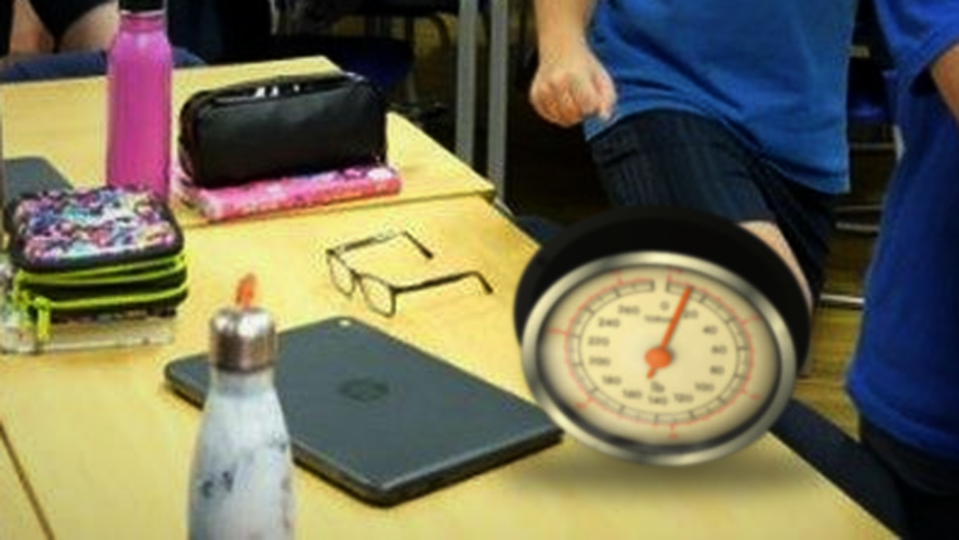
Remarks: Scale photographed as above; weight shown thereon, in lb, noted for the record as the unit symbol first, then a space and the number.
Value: lb 10
